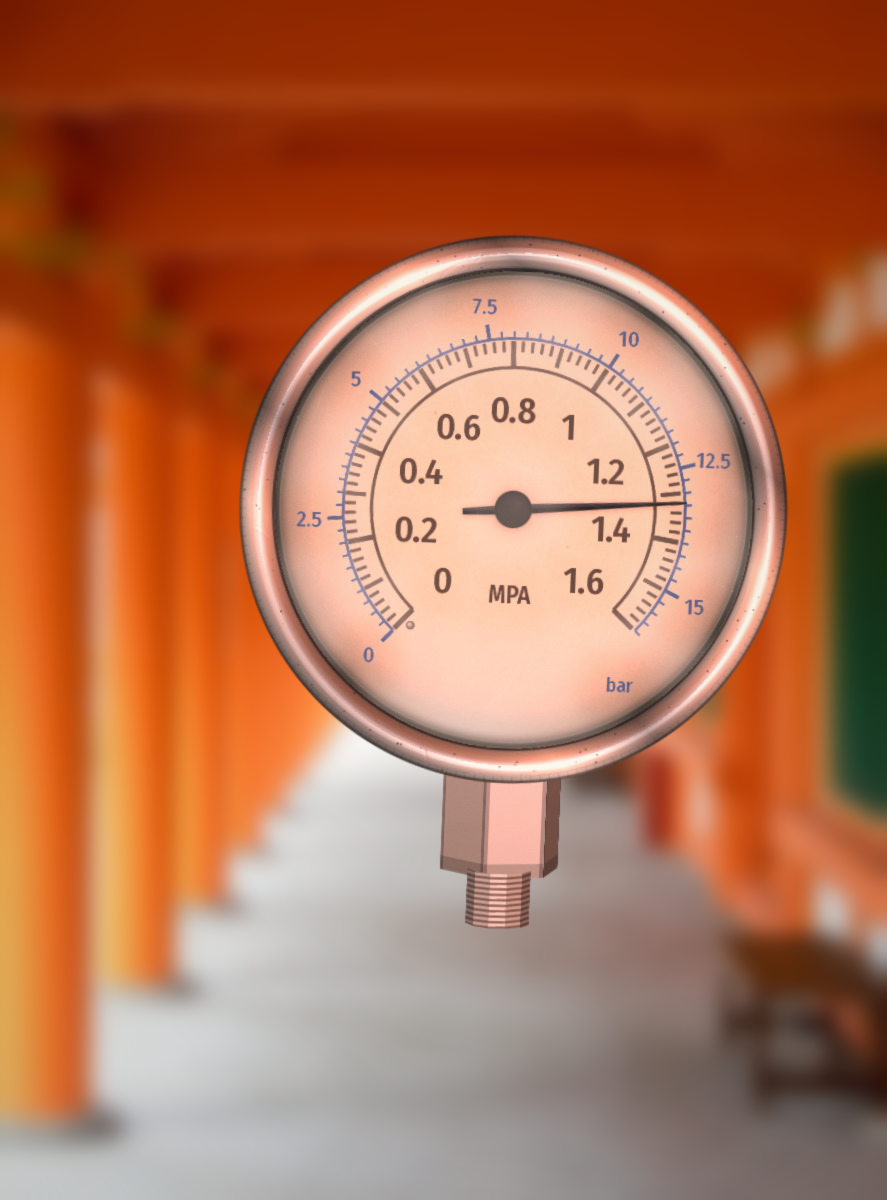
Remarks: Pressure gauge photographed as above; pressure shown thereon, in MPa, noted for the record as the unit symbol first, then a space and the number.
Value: MPa 1.32
